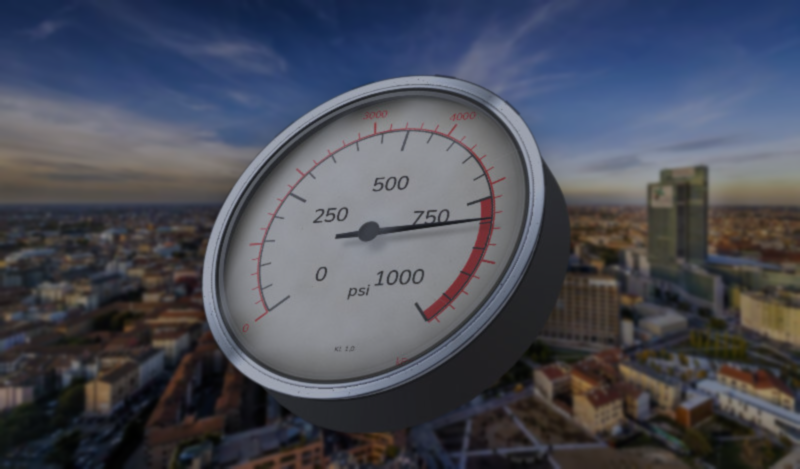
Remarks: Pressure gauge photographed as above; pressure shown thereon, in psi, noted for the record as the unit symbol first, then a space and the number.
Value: psi 800
